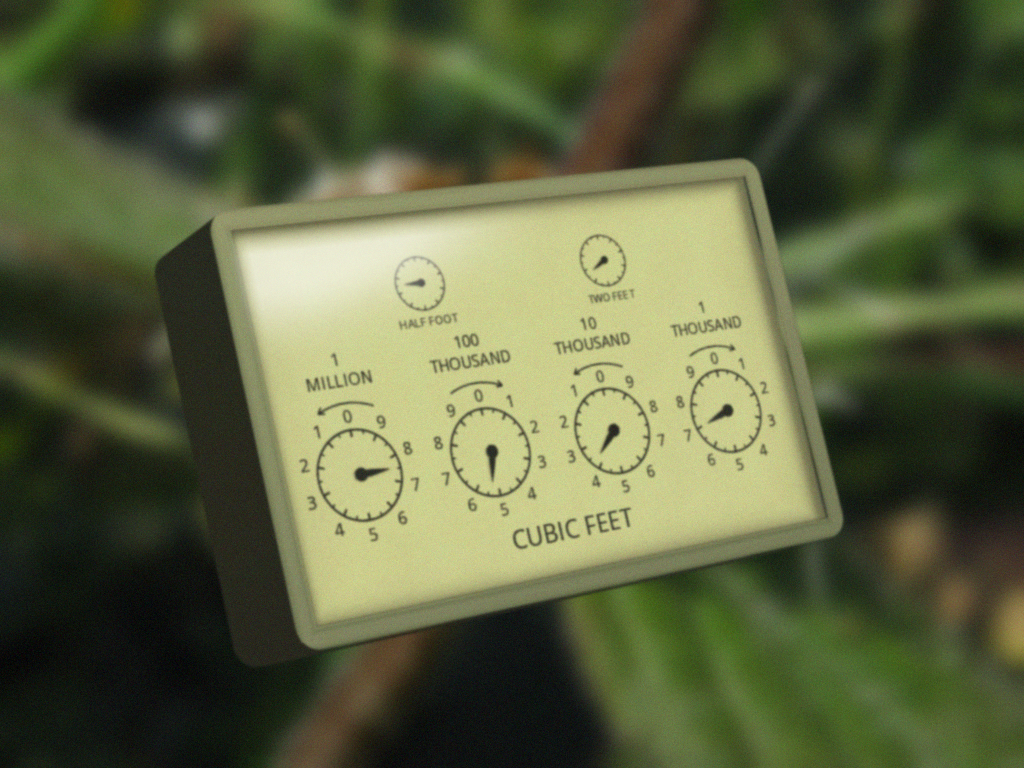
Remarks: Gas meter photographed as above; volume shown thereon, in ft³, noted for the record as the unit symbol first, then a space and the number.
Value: ft³ 753700
